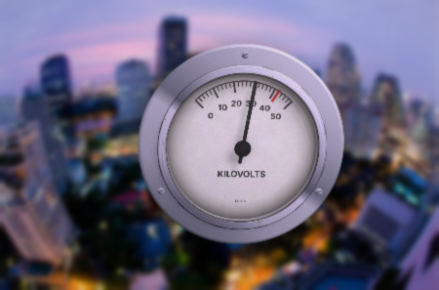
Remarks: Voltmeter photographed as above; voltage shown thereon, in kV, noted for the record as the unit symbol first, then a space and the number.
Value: kV 30
